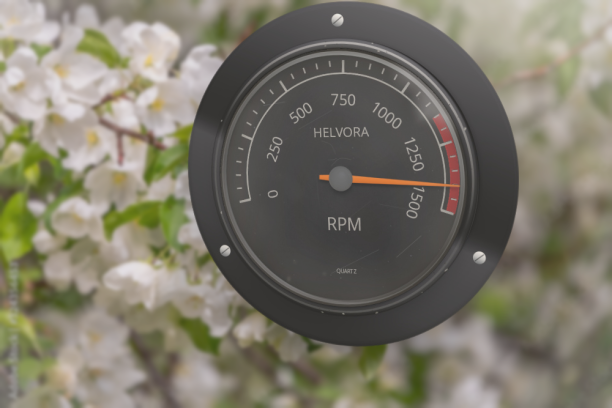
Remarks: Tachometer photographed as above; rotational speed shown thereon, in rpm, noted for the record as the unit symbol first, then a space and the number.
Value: rpm 1400
